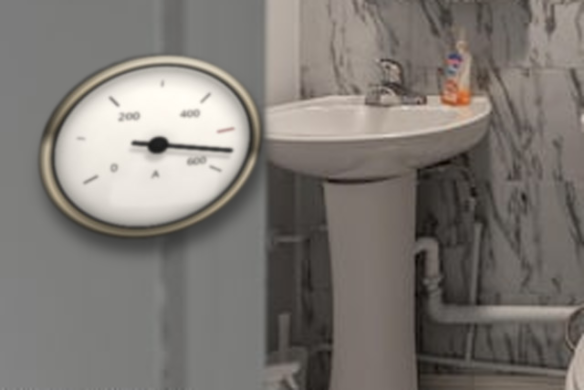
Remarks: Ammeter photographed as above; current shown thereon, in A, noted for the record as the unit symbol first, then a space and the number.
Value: A 550
